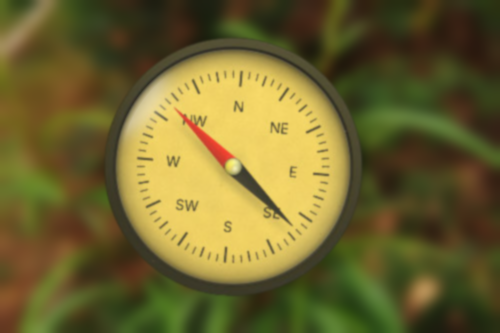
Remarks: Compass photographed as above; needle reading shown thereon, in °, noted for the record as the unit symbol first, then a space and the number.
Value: ° 310
